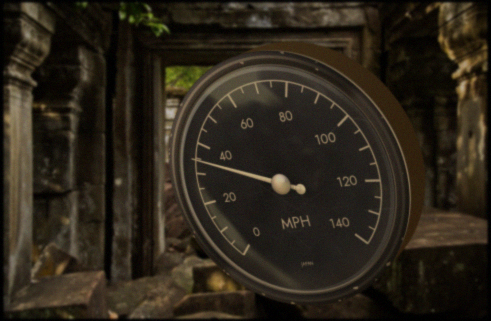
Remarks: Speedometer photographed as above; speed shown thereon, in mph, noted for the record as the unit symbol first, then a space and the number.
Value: mph 35
